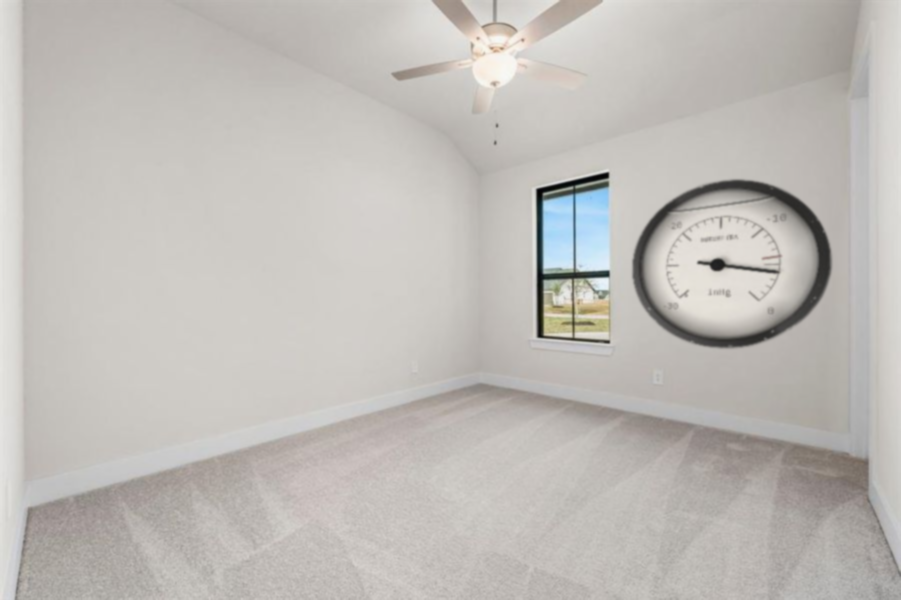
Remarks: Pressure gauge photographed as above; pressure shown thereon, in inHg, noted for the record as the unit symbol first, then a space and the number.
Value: inHg -4
